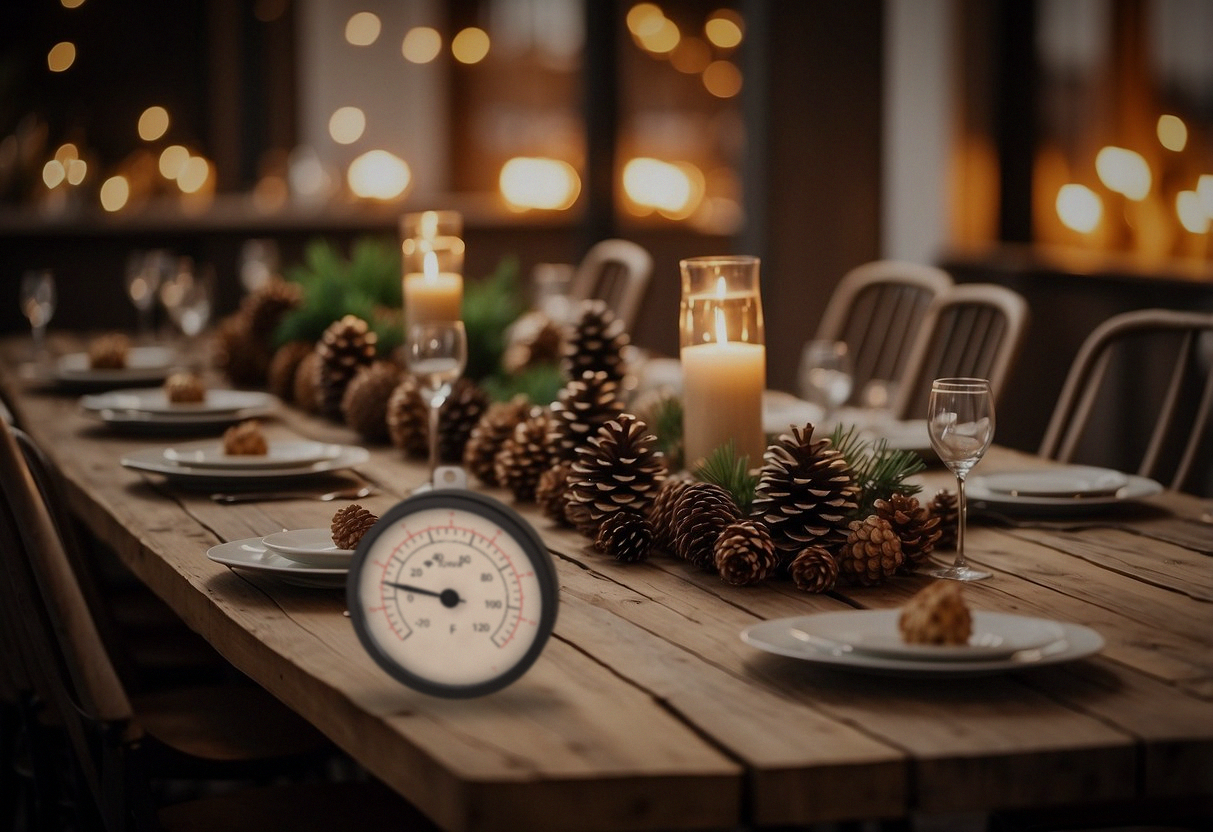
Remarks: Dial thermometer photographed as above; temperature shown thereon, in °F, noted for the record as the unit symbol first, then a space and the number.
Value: °F 8
